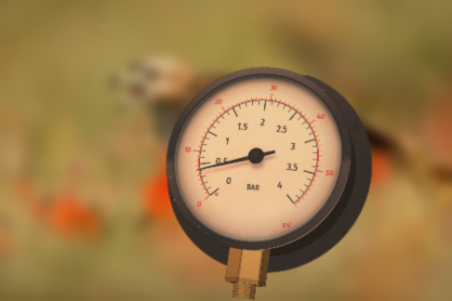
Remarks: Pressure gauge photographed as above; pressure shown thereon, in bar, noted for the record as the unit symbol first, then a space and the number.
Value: bar 0.4
